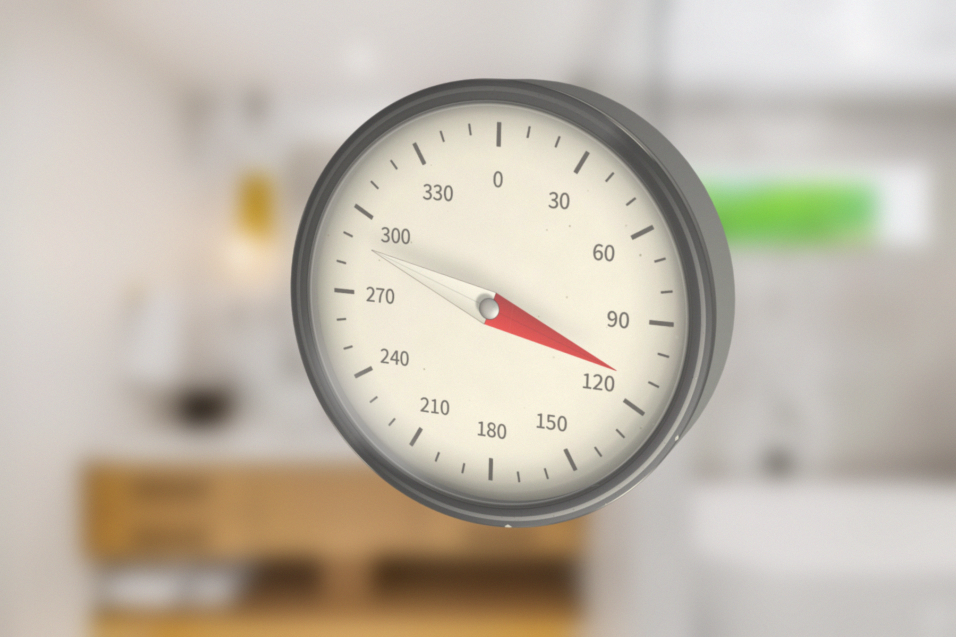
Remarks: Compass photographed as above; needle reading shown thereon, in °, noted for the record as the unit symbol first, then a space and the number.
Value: ° 110
